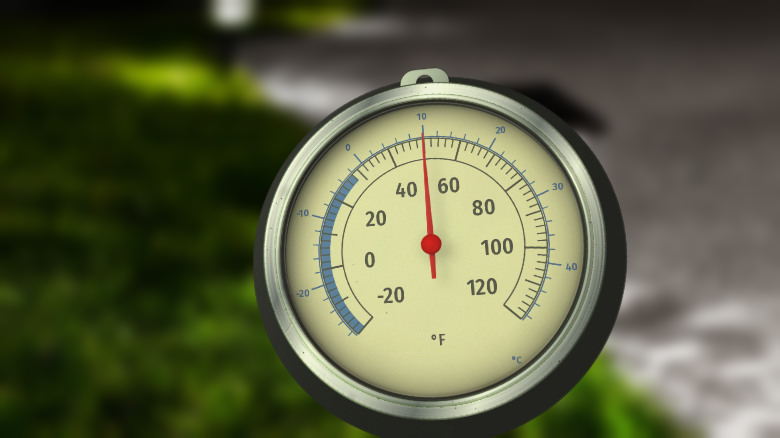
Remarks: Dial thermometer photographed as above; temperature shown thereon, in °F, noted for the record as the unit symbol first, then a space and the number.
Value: °F 50
